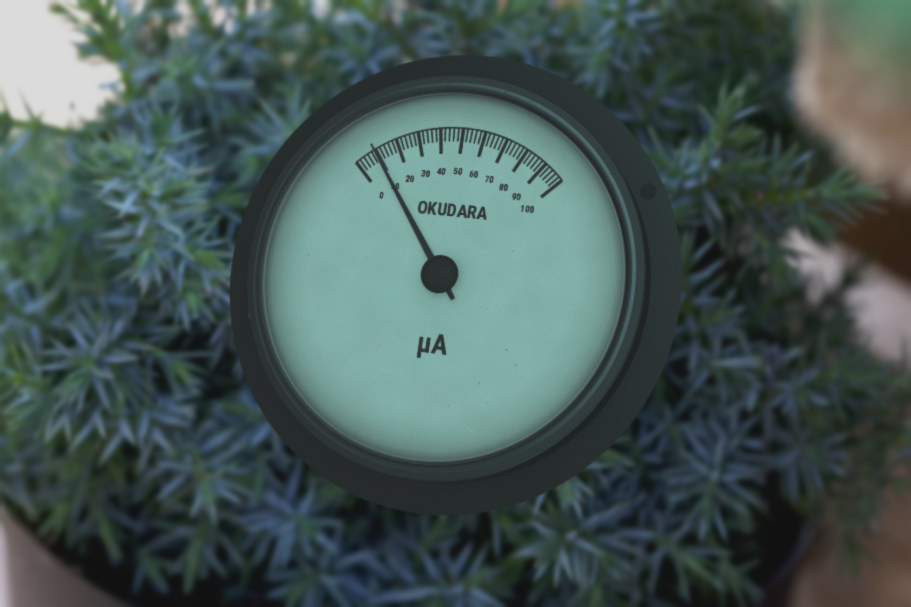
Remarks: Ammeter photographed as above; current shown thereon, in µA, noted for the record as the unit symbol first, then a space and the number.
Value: µA 10
